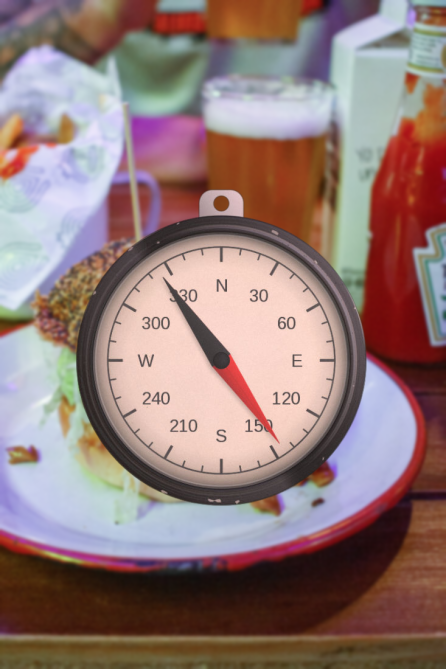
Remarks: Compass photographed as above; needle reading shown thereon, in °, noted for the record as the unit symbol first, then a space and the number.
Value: ° 145
